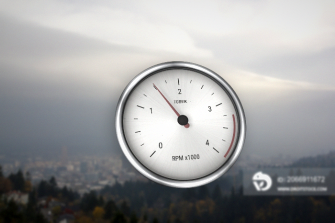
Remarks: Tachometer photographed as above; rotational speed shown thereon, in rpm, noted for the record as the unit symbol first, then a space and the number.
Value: rpm 1500
